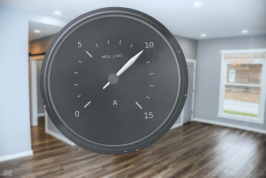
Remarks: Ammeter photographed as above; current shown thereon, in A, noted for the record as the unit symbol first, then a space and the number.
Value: A 10
